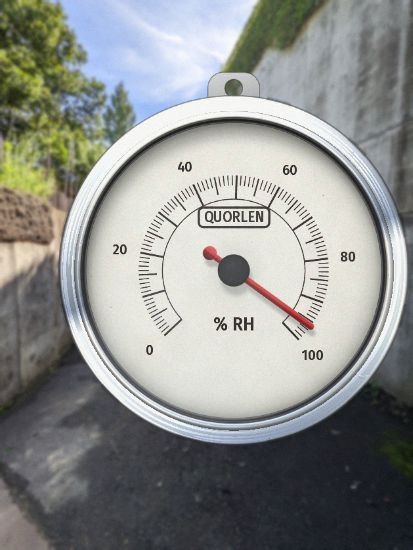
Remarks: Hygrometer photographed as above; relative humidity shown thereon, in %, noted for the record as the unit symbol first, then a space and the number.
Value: % 96
